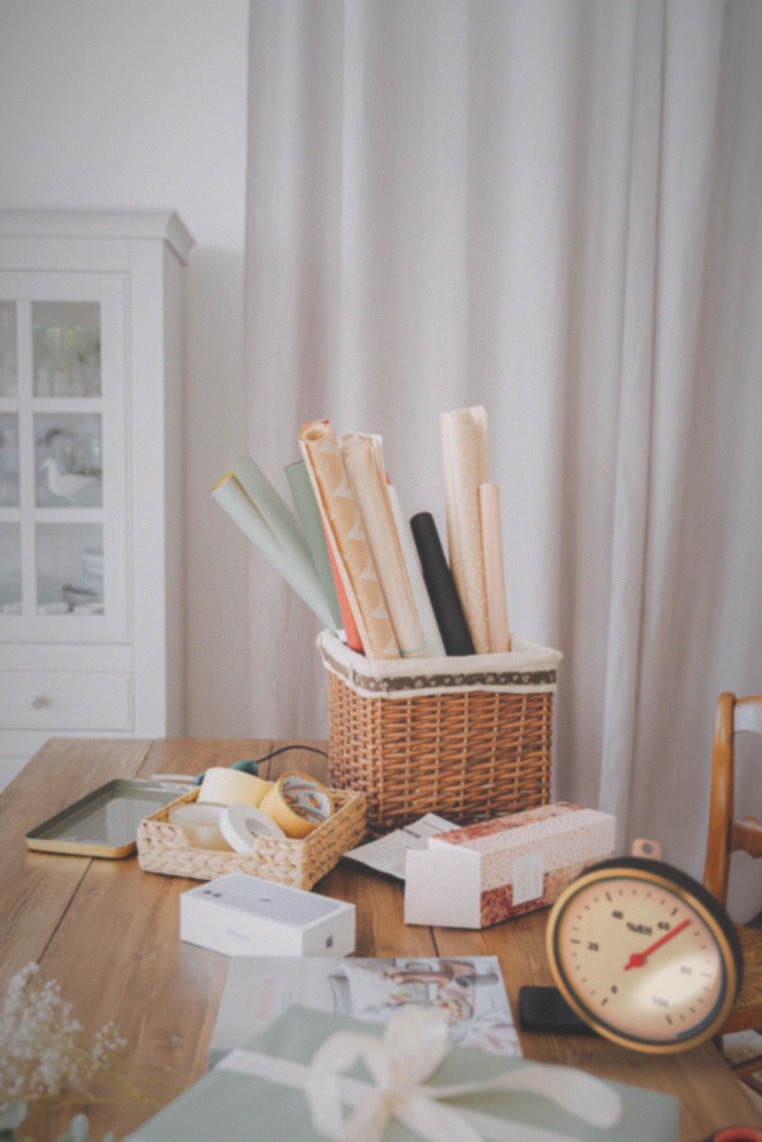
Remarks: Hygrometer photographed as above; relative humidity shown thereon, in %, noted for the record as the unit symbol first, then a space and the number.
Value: % 64
